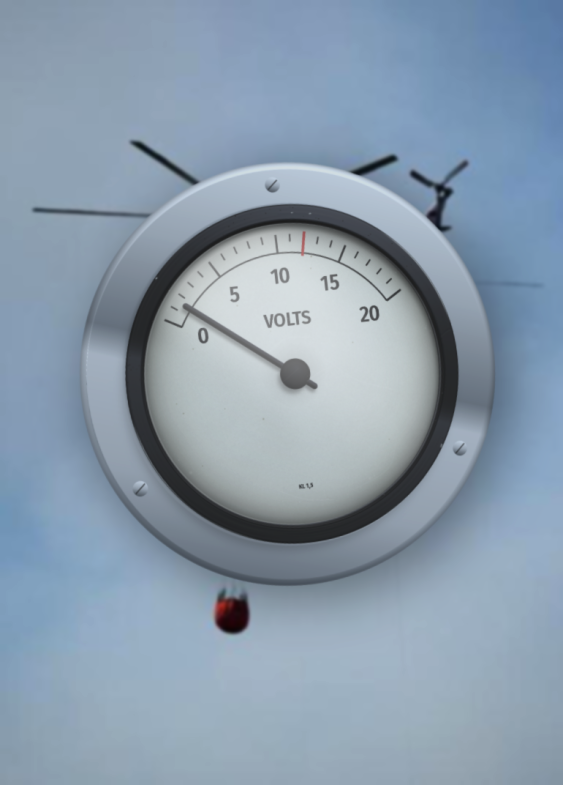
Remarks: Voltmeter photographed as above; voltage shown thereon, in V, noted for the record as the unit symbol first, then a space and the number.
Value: V 1.5
